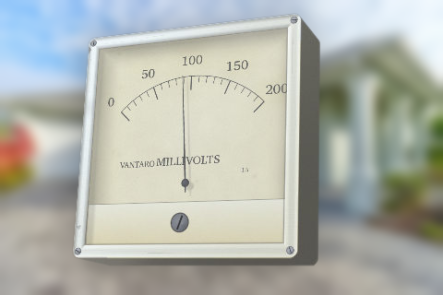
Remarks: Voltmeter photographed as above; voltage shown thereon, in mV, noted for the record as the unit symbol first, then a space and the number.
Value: mV 90
